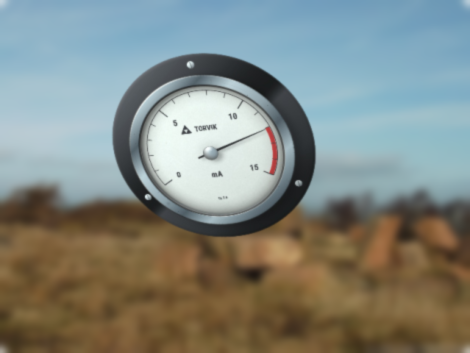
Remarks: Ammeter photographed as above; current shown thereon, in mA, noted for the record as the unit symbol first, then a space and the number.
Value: mA 12
